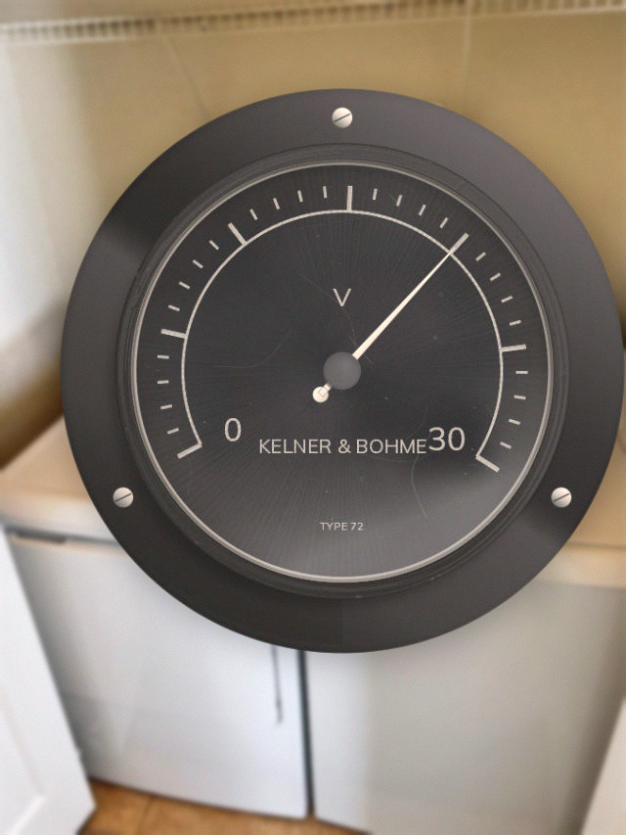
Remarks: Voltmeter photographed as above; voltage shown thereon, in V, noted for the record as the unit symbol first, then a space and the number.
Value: V 20
